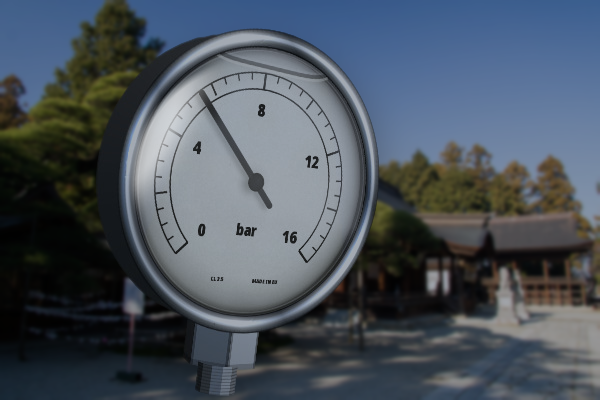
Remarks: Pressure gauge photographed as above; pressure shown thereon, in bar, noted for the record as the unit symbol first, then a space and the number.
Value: bar 5.5
